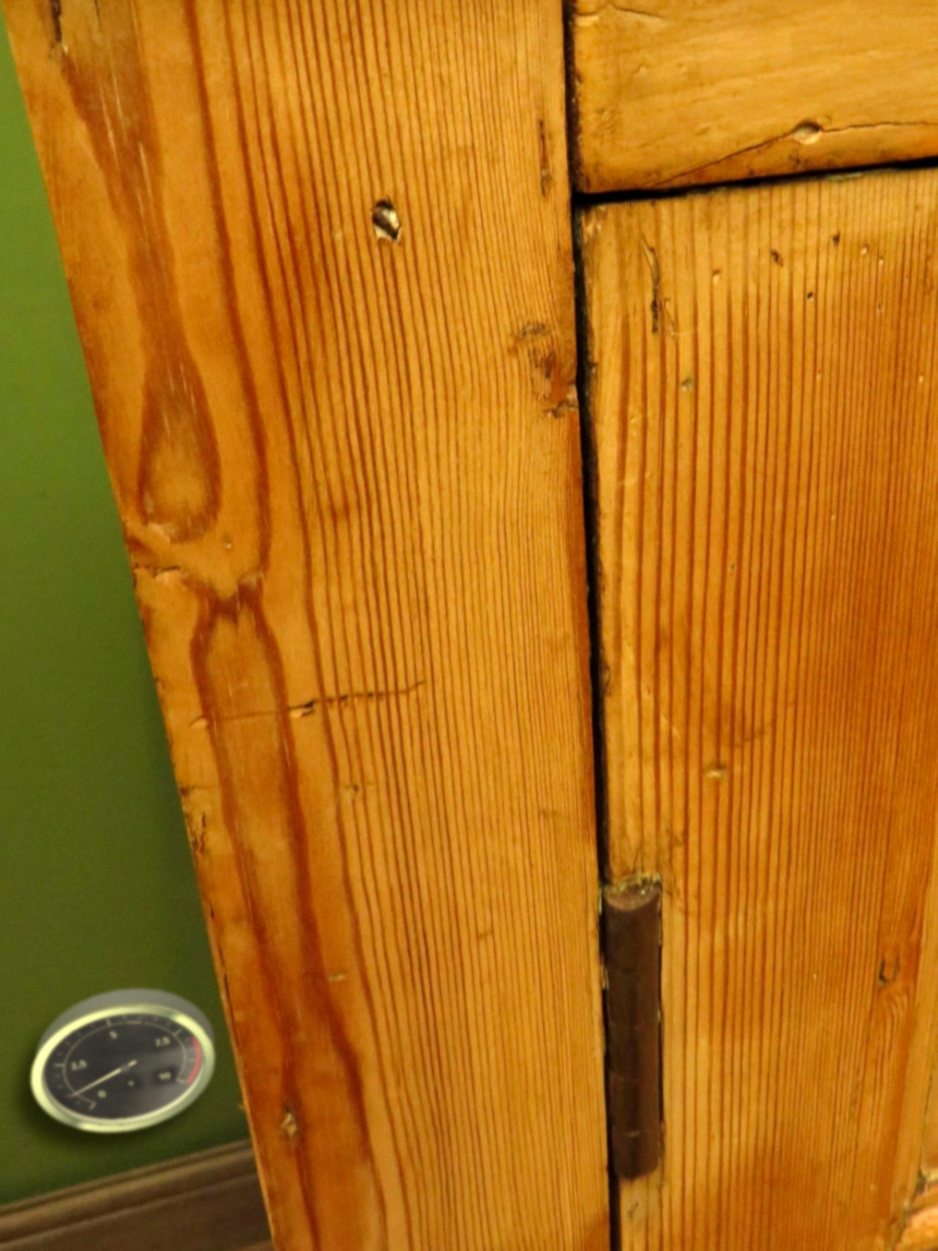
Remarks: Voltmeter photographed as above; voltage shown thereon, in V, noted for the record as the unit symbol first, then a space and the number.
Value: V 1
